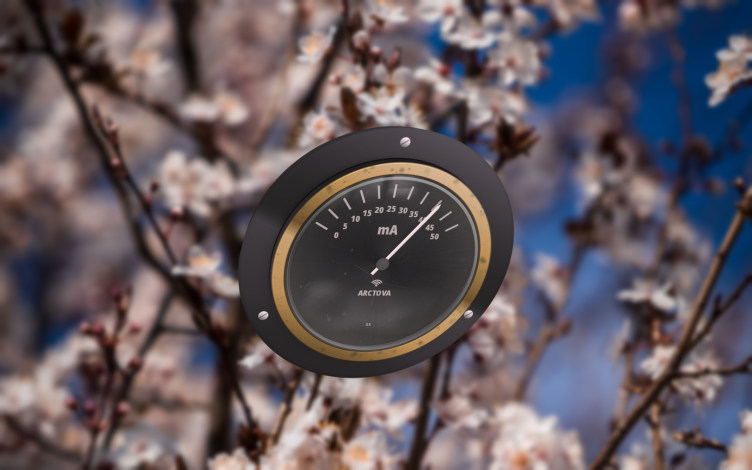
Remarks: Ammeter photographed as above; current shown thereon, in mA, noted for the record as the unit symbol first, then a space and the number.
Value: mA 40
